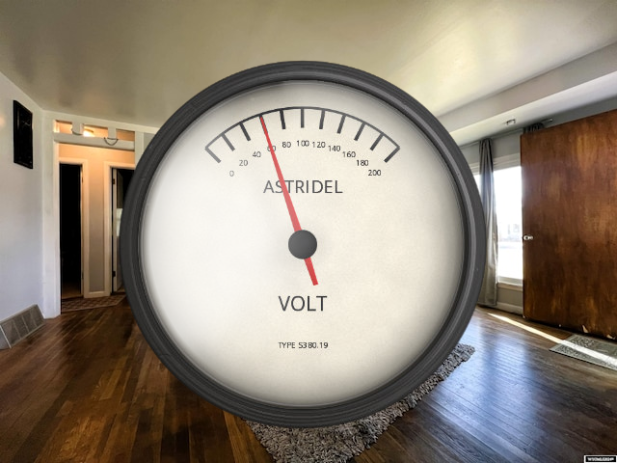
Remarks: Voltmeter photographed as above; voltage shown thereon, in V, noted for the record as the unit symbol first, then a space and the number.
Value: V 60
